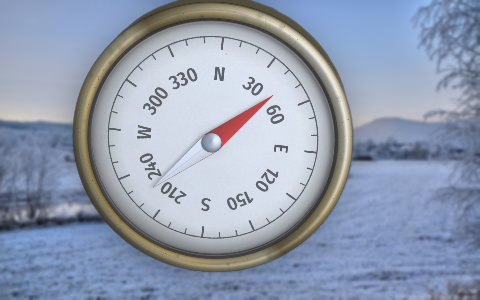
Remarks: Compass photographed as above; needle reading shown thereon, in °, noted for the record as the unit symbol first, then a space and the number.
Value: ° 45
